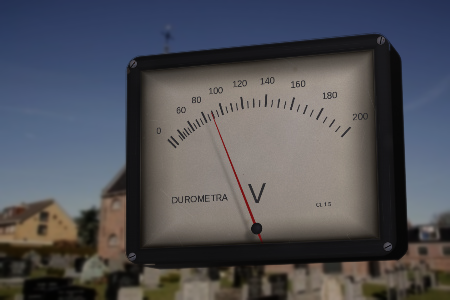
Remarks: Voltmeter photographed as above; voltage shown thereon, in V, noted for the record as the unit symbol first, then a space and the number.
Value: V 90
